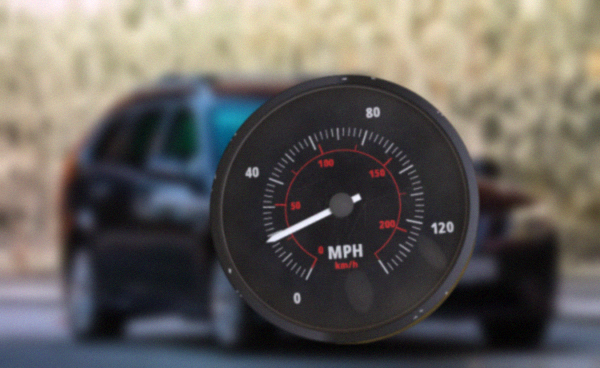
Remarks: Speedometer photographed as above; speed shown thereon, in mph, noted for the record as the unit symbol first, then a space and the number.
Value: mph 18
